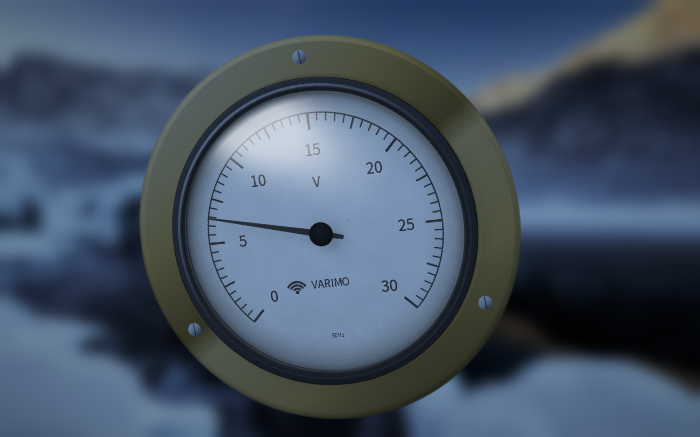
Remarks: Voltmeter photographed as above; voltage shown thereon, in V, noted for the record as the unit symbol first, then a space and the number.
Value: V 6.5
